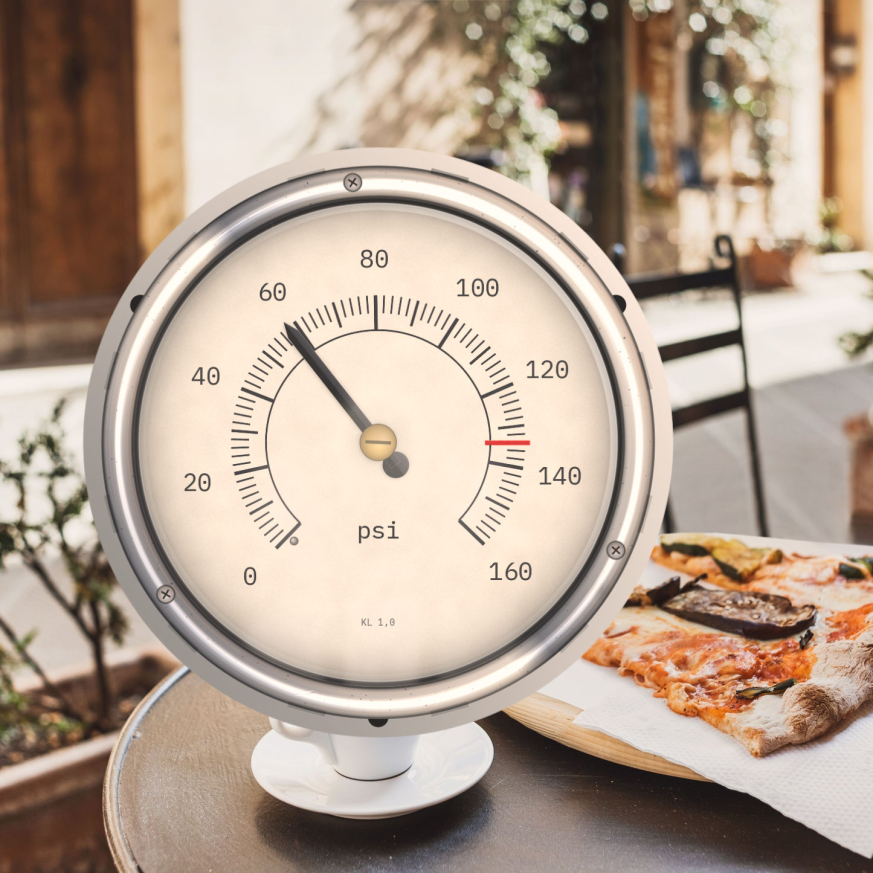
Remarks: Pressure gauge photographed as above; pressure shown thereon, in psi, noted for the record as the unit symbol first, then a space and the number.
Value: psi 58
